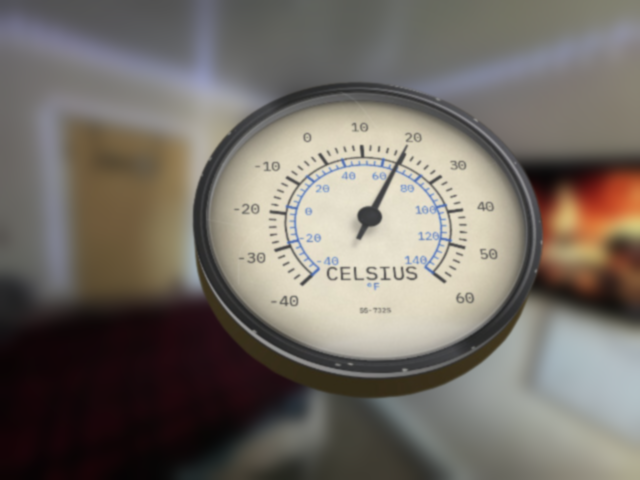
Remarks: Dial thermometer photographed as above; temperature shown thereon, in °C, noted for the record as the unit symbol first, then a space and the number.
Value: °C 20
